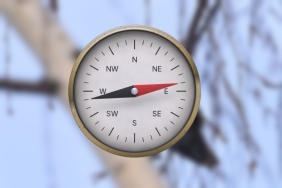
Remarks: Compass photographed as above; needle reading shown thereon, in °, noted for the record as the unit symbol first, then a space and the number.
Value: ° 80
